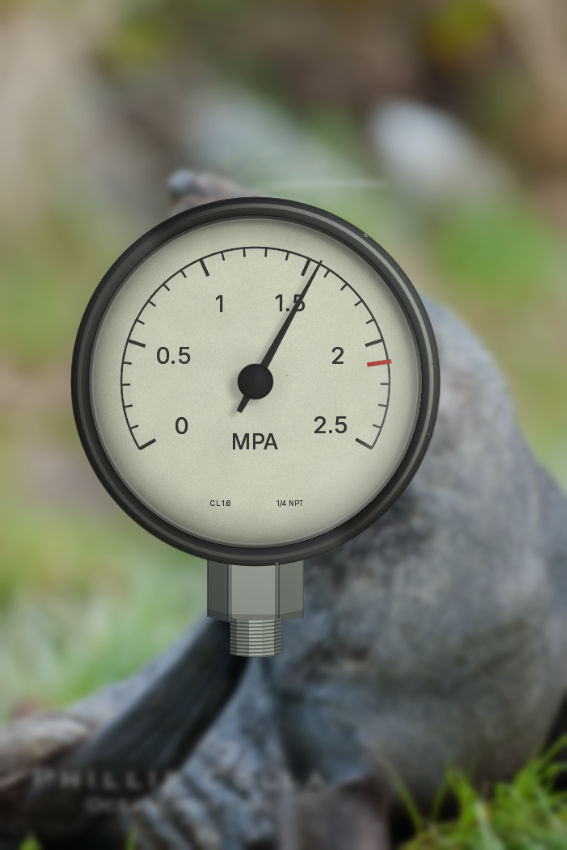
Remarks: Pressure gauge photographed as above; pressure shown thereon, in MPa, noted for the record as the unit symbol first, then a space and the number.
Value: MPa 1.55
